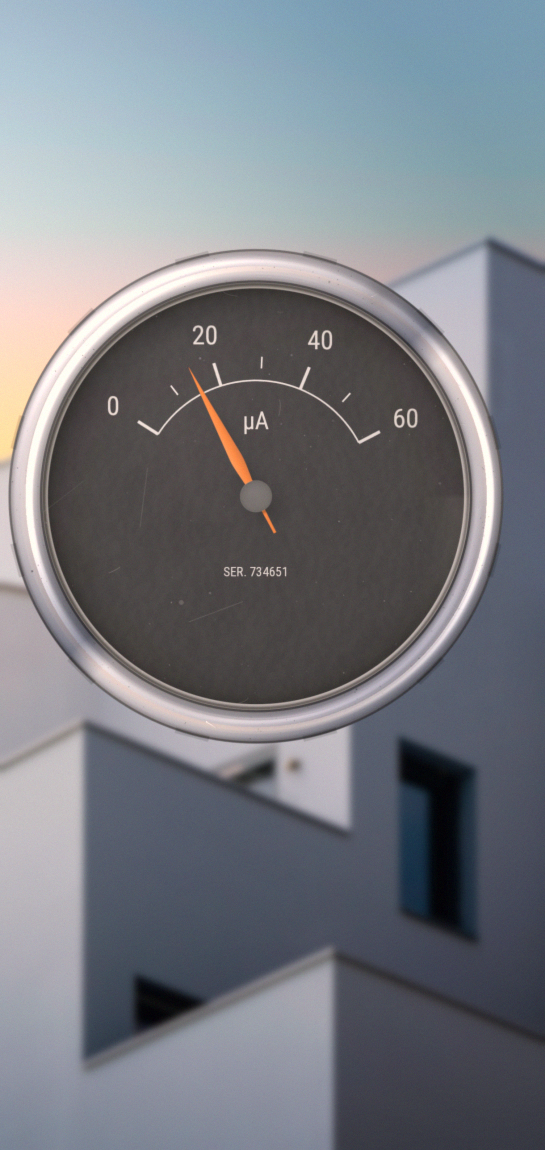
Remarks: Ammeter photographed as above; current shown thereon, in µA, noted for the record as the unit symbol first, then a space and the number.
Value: µA 15
